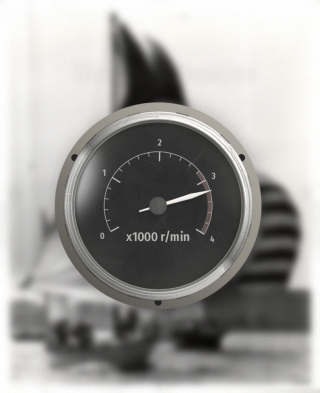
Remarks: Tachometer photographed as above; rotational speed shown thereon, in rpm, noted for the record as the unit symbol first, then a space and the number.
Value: rpm 3200
